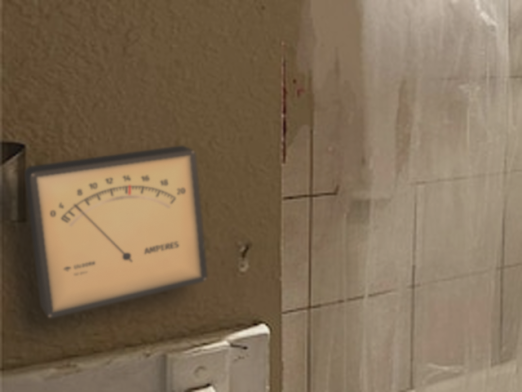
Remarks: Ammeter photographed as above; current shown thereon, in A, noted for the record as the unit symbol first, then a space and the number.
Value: A 6
